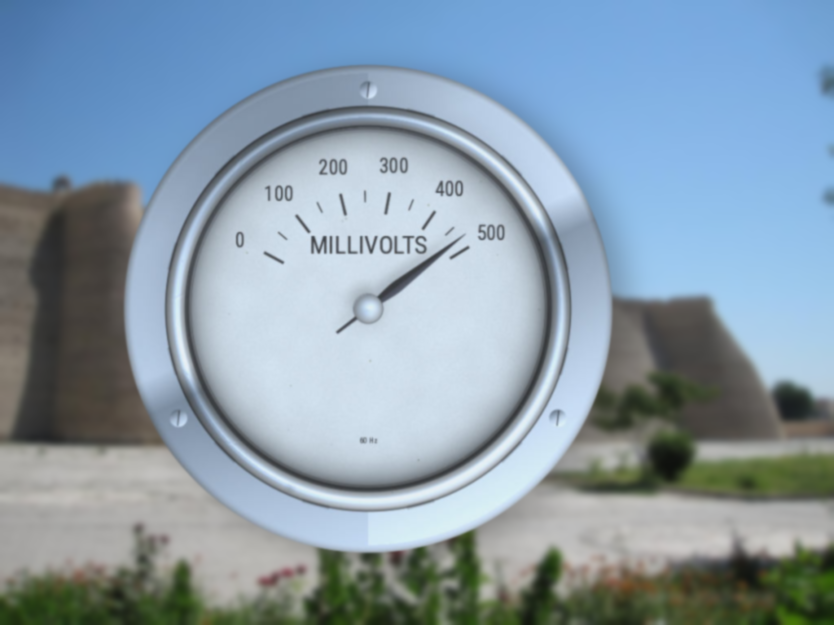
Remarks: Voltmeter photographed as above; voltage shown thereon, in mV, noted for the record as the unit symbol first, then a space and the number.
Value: mV 475
